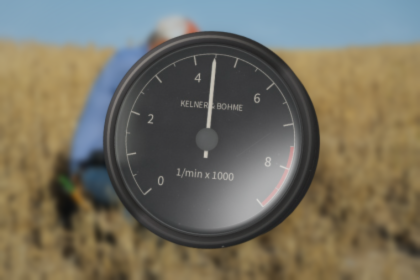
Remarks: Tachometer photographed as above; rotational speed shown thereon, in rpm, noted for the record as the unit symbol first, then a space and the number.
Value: rpm 4500
